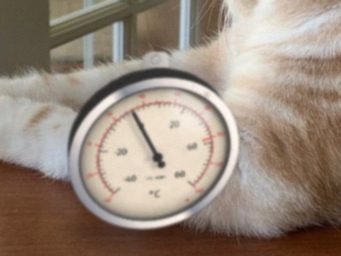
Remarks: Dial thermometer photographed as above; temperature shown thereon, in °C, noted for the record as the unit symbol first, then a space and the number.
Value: °C 0
